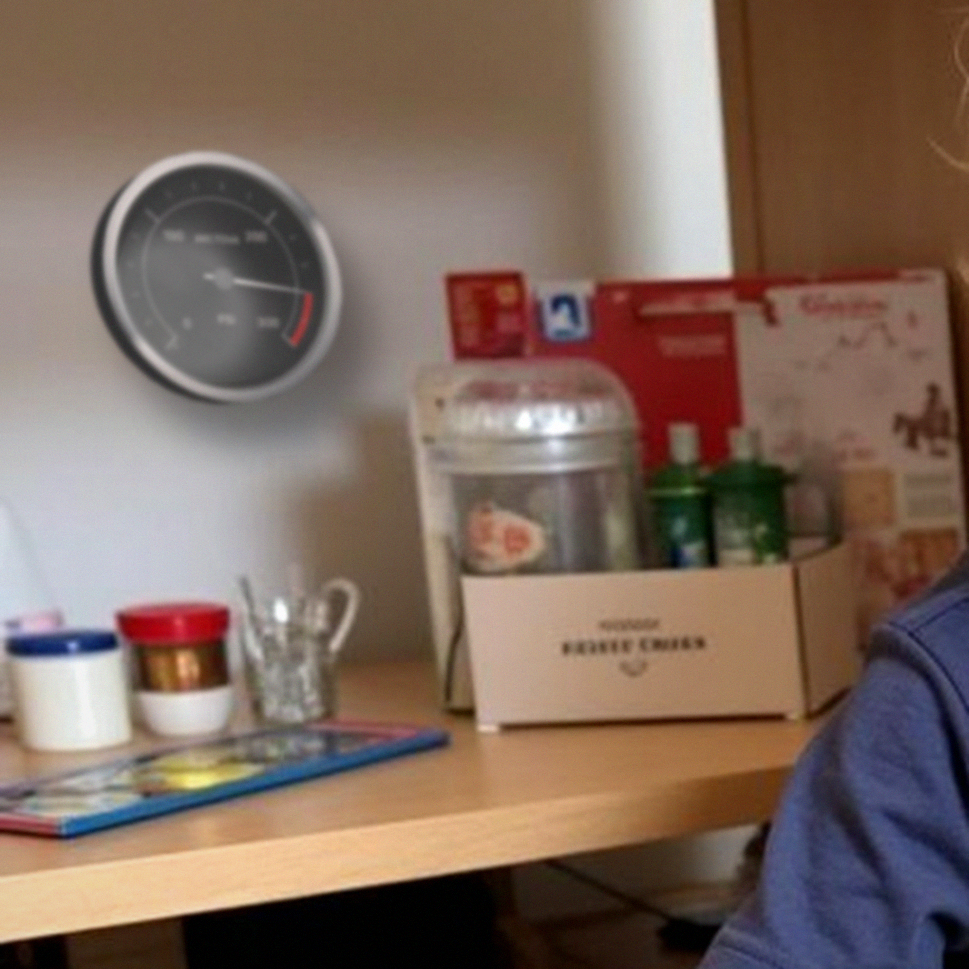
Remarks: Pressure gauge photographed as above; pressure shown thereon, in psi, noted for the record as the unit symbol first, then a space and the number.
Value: psi 260
